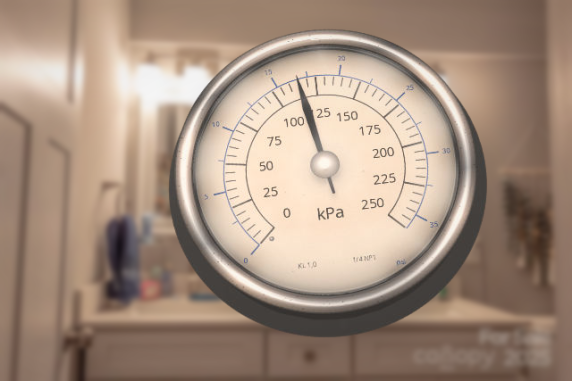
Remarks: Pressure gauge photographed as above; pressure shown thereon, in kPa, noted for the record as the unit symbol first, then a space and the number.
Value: kPa 115
